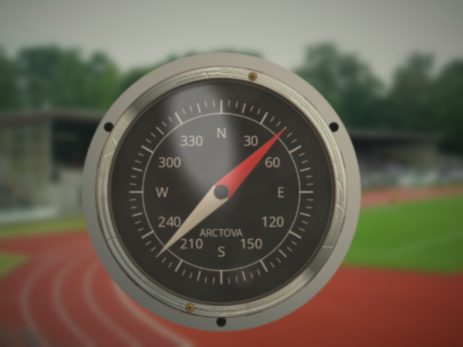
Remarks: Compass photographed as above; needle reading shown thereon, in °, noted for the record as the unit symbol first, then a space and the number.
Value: ° 45
